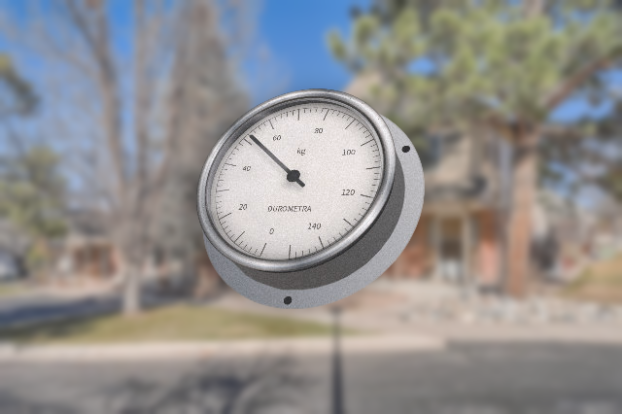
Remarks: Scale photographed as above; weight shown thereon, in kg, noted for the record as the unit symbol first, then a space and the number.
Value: kg 52
